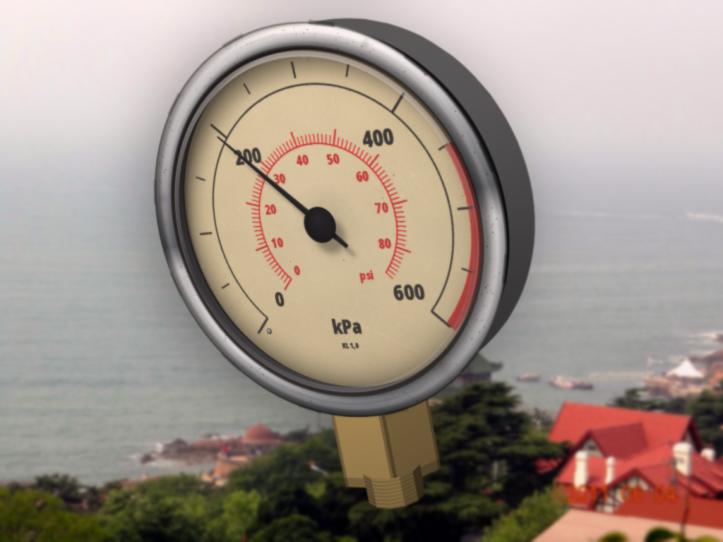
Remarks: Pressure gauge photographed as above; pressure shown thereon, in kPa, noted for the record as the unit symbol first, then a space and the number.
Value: kPa 200
